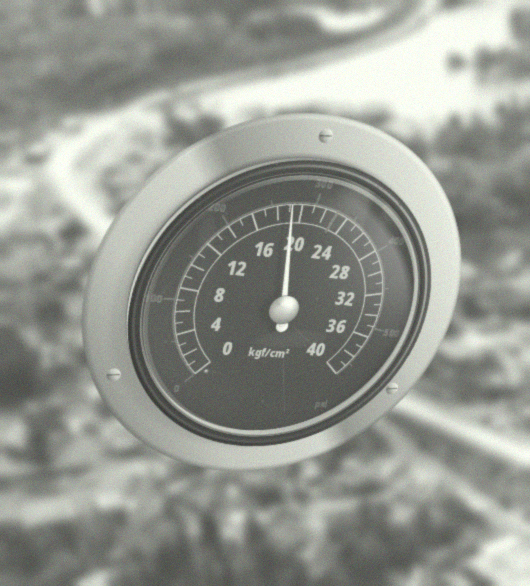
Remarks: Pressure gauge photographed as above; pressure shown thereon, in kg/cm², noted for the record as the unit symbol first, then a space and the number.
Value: kg/cm² 19
